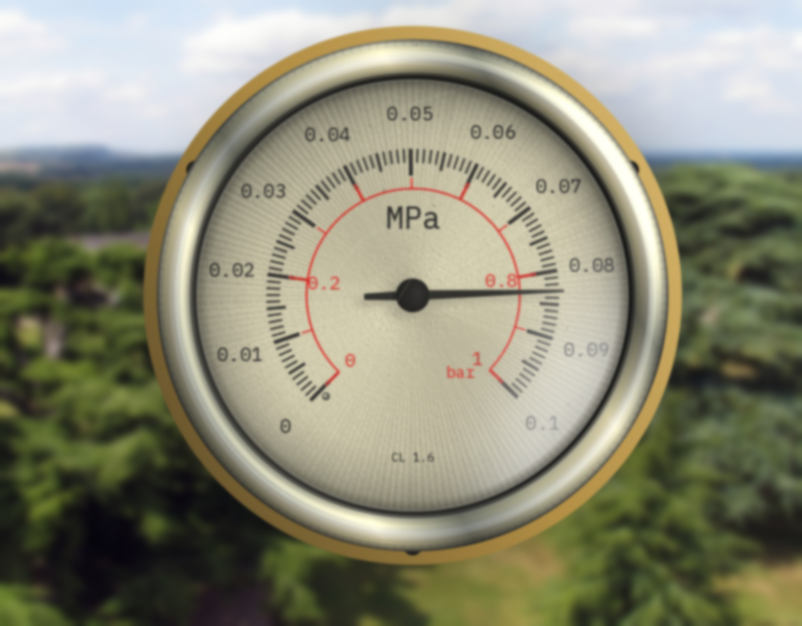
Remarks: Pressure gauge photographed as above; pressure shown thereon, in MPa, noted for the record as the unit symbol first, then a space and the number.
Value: MPa 0.083
